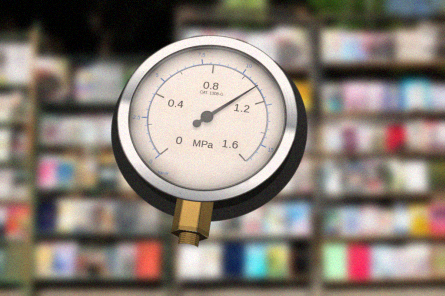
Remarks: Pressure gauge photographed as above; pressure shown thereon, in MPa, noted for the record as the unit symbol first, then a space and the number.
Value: MPa 1.1
